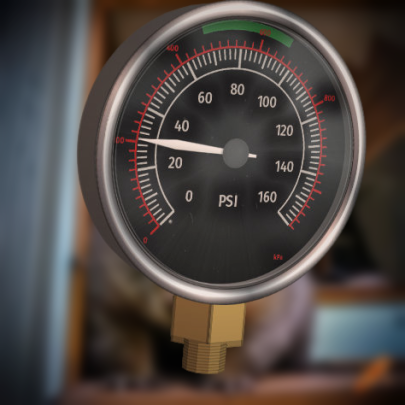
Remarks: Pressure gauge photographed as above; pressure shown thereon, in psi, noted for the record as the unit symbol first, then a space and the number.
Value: psi 30
